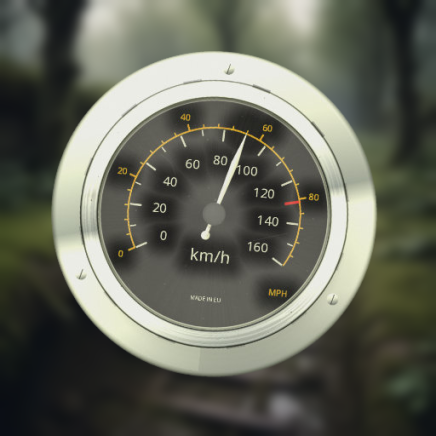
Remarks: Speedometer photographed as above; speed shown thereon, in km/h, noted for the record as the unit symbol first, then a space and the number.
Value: km/h 90
